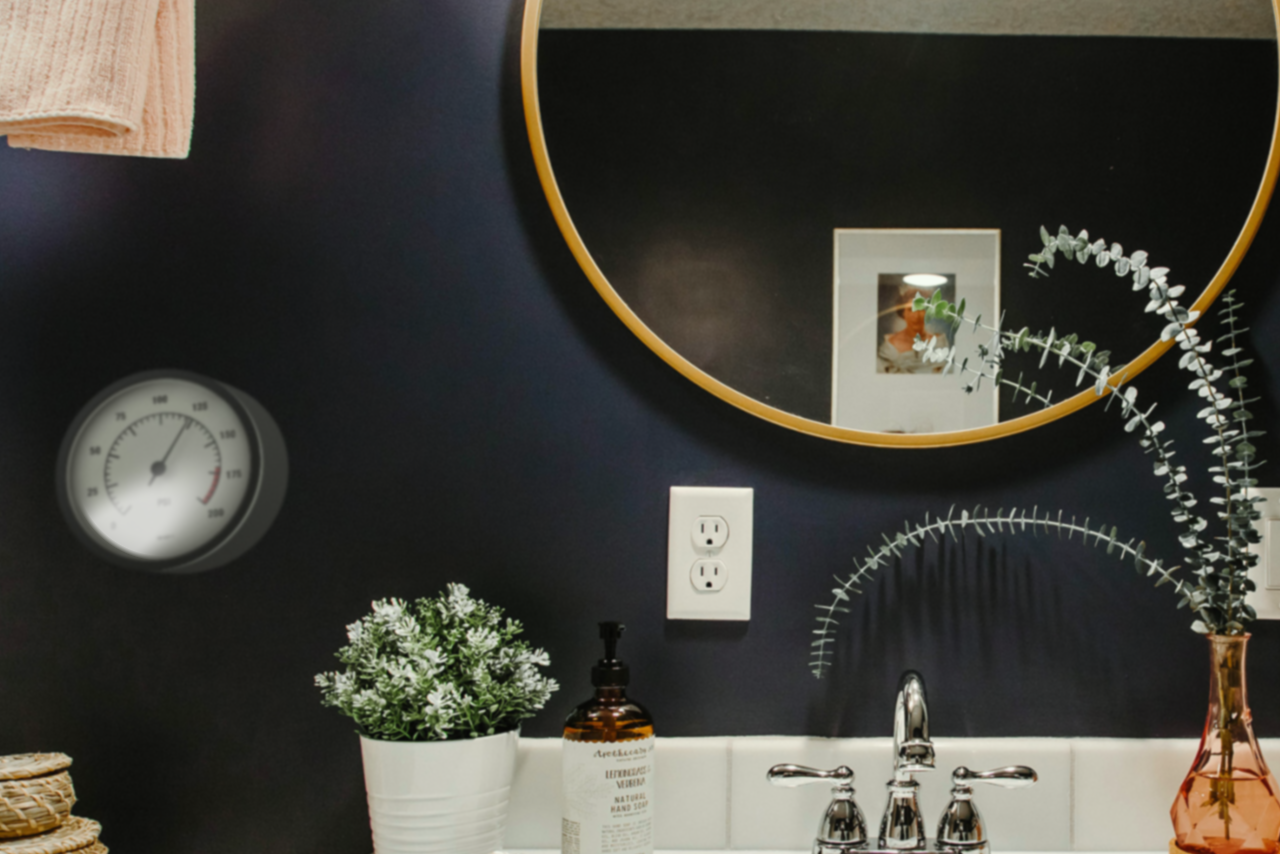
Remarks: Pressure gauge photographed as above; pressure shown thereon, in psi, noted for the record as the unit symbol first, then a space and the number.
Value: psi 125
